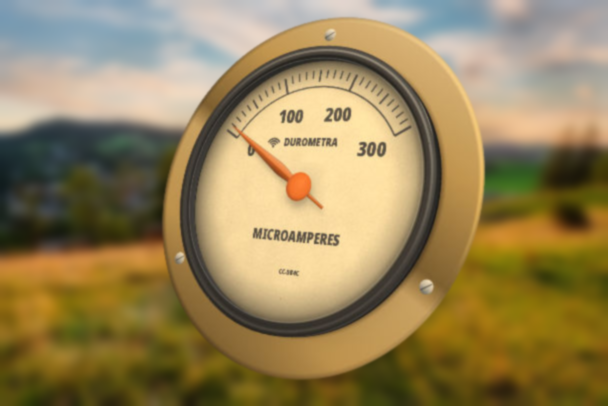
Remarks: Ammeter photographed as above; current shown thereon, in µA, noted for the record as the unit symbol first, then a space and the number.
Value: µA 10
